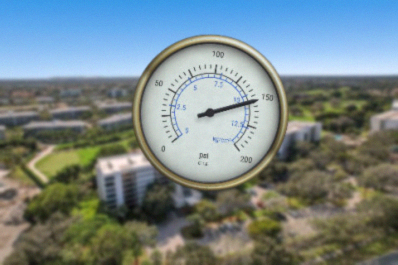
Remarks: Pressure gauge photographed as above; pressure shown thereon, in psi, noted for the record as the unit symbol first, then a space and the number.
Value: psi 150
